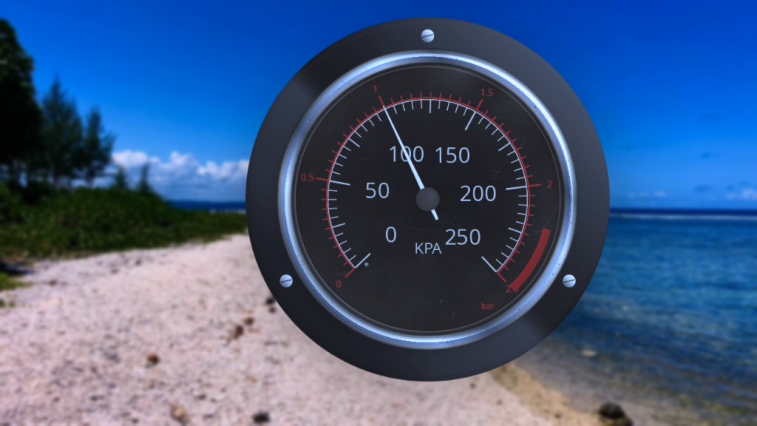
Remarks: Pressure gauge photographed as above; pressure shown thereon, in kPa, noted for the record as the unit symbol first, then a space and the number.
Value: kPa 100
